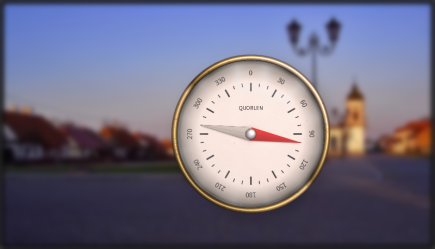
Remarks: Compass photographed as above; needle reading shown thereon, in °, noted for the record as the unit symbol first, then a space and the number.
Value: ° 100
